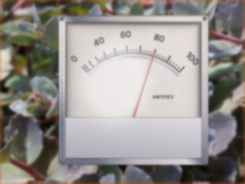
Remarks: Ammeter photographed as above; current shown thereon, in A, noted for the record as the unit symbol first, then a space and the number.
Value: A 80
